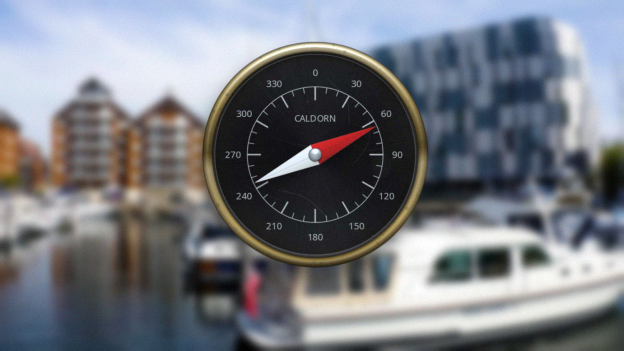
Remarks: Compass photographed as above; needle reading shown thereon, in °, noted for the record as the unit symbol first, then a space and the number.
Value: ° 65
